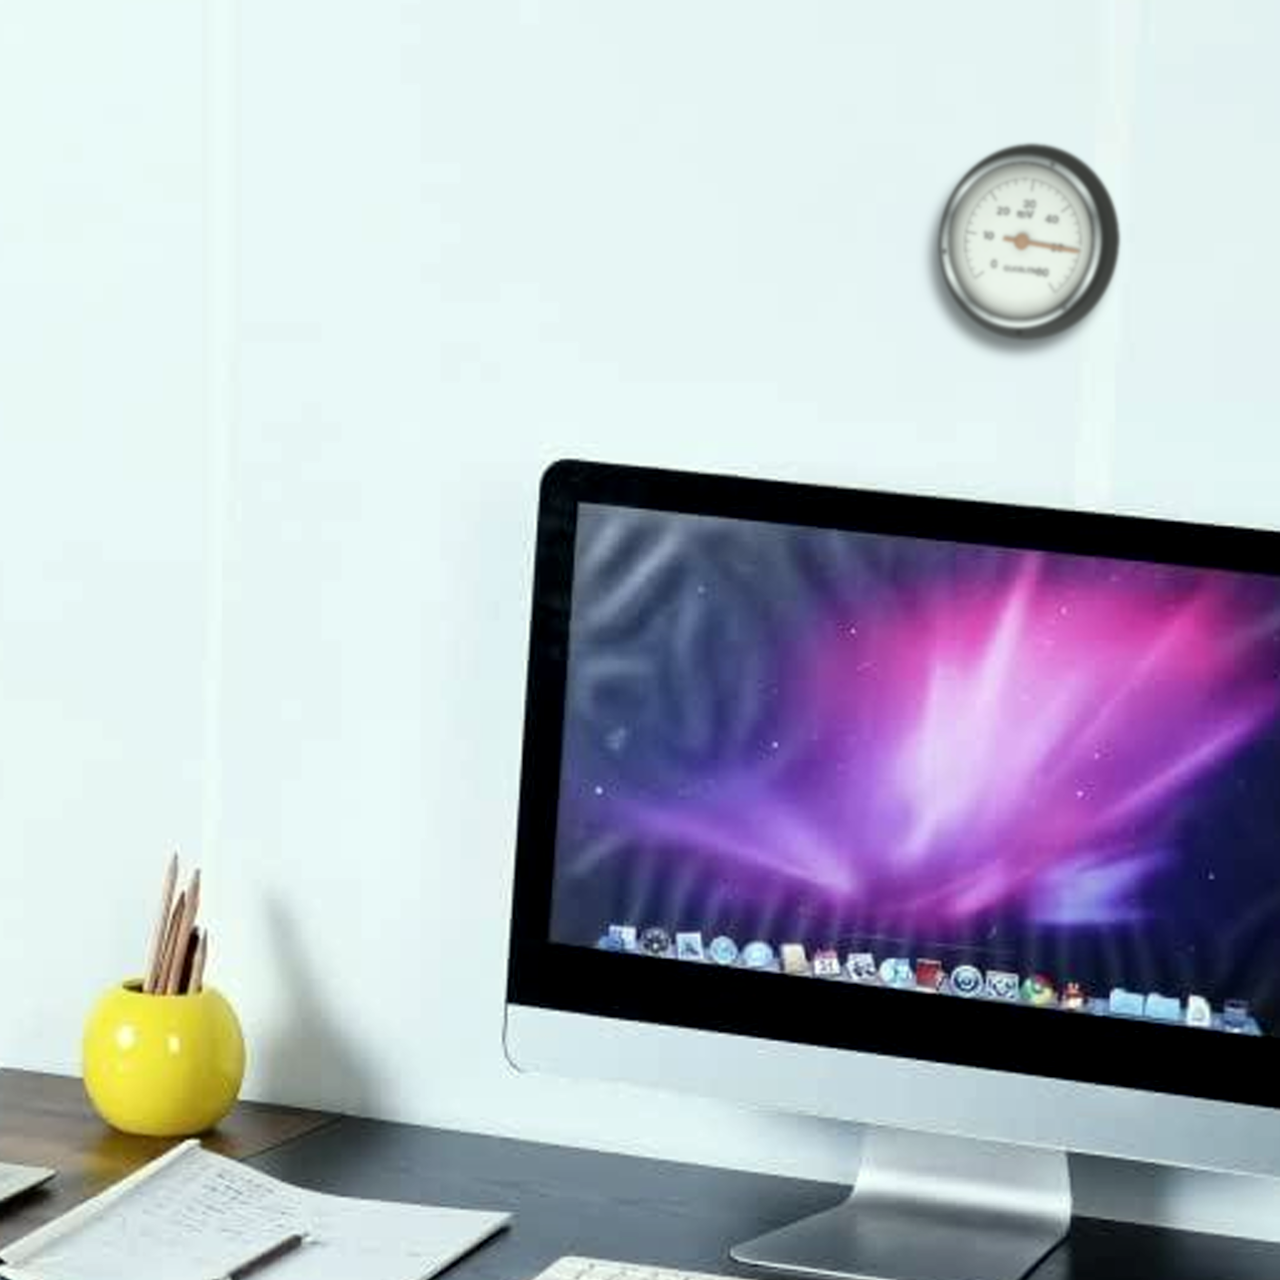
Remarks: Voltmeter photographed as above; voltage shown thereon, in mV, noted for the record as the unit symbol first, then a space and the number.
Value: mV 50
